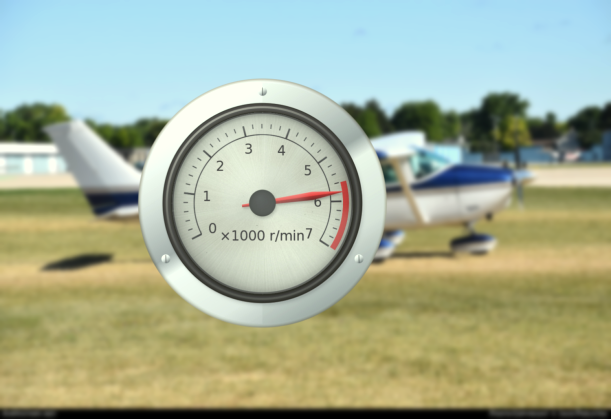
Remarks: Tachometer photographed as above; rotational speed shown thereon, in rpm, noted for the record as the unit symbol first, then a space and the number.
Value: rpm 5800
